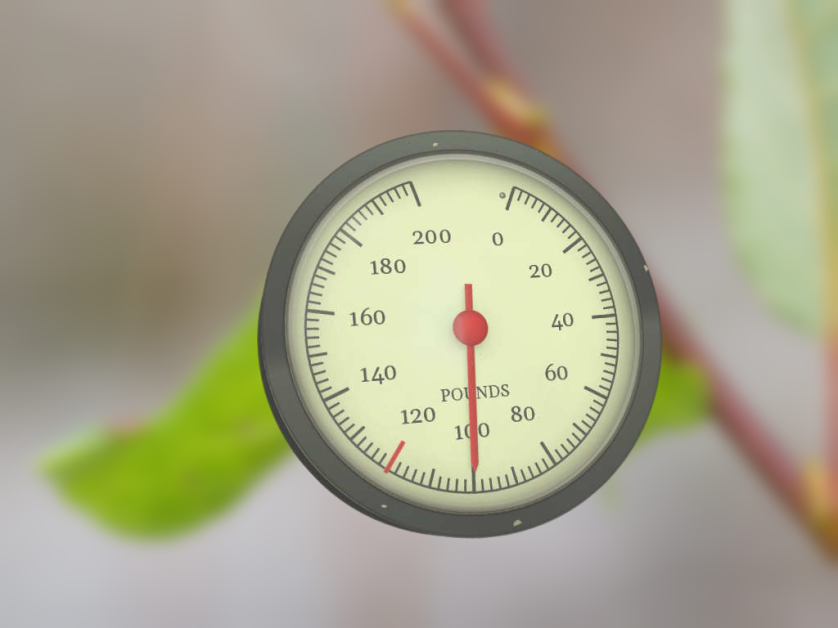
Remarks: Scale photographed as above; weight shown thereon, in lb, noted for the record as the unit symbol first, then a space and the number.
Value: lb 100
